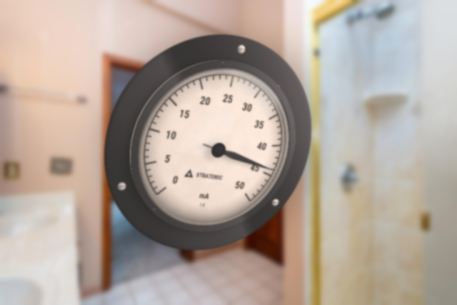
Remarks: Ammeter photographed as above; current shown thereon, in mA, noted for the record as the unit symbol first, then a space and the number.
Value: mA 44
